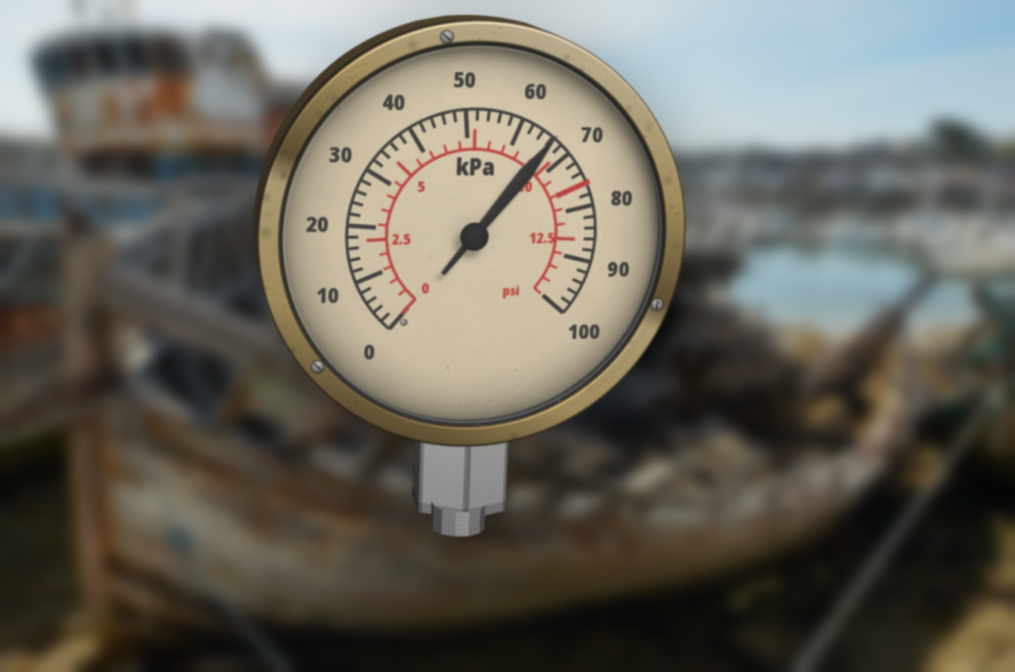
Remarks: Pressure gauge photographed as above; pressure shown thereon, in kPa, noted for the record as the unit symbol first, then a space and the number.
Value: kPa 66
